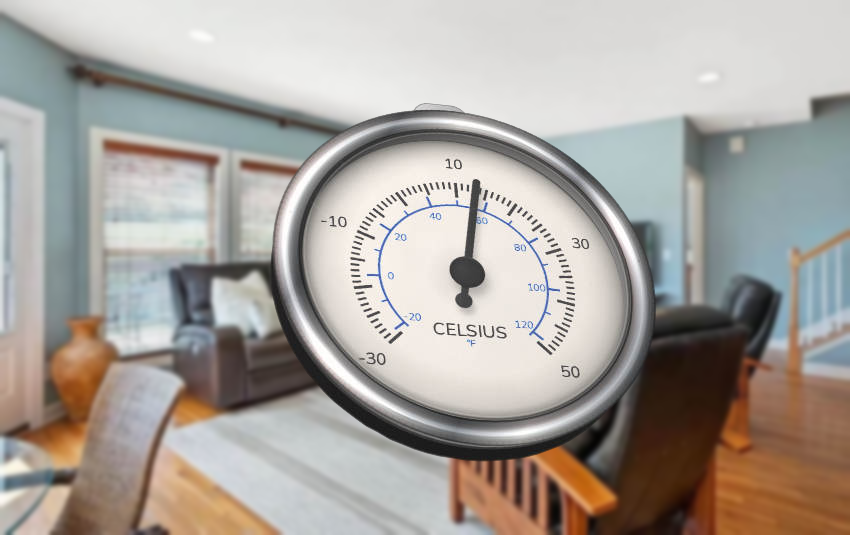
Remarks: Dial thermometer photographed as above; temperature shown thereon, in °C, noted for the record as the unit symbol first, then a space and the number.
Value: °C 13
